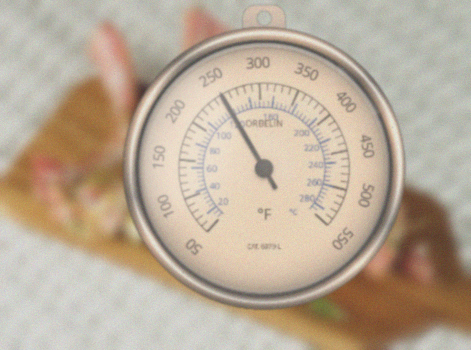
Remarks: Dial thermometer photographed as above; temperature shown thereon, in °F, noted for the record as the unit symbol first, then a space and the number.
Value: °F 250
